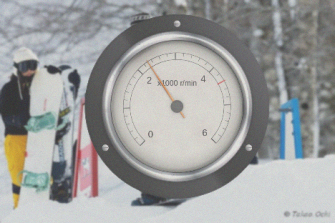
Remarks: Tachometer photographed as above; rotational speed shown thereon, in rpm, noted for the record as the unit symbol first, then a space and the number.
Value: rpm 2300
